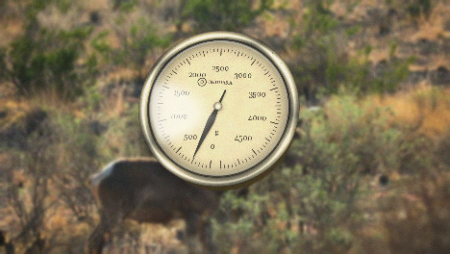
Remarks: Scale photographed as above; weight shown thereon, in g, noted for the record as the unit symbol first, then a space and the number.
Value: g 250
